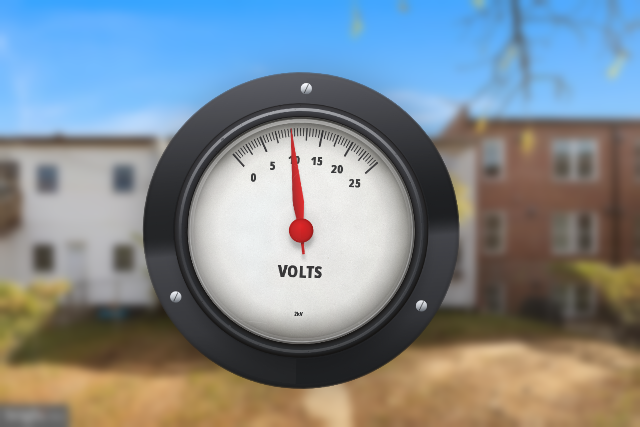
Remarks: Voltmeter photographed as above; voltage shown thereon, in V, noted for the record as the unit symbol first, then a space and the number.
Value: V 10
